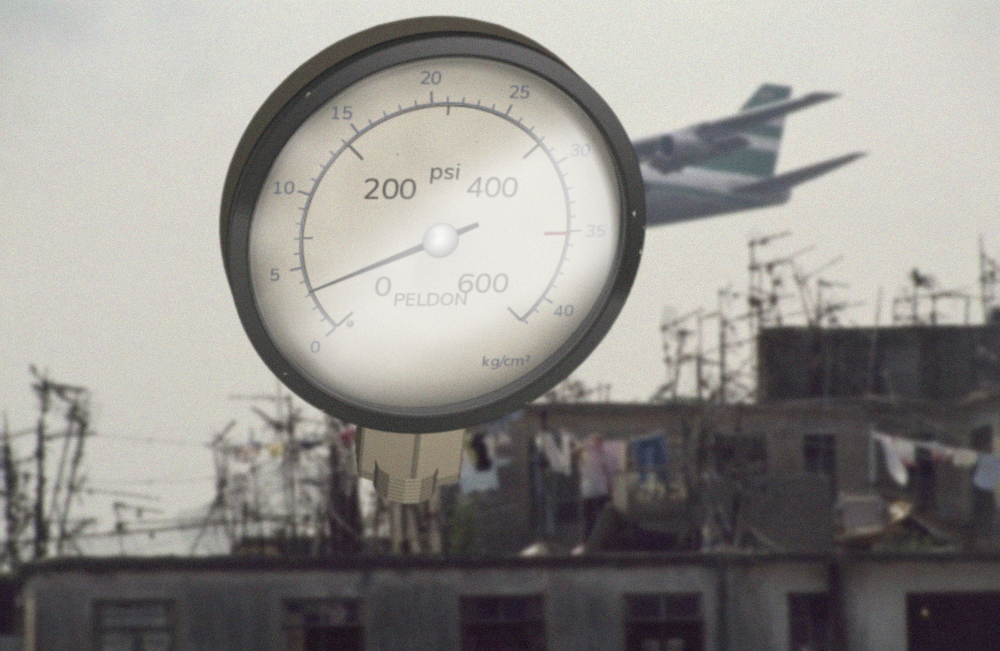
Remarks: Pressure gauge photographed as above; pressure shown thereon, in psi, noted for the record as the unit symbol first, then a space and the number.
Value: psi 50
